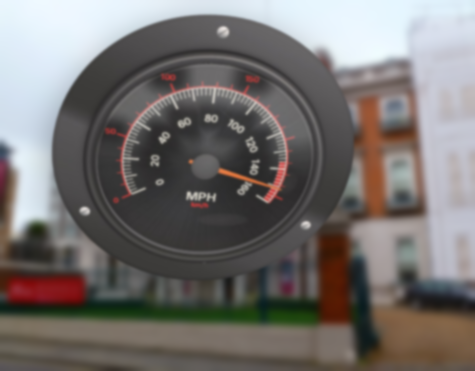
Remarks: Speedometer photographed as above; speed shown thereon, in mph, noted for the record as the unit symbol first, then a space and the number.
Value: mph 150
